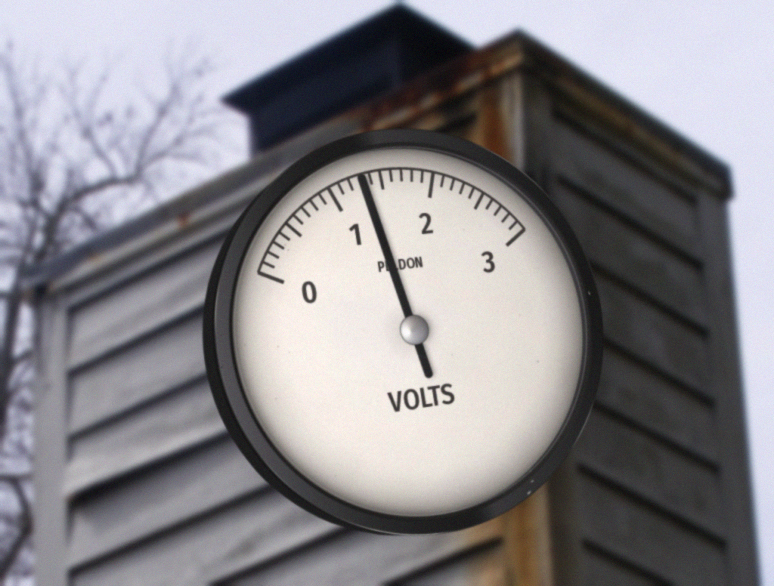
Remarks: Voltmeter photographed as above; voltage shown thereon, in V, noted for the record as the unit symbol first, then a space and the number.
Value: V 1.3
